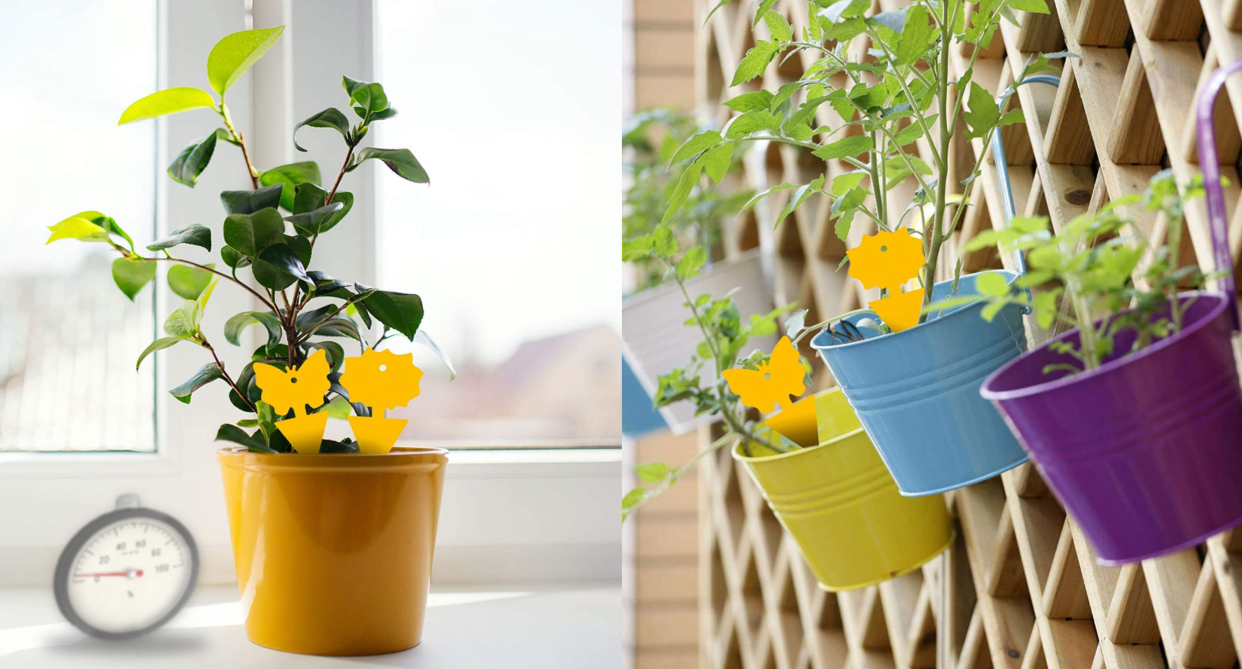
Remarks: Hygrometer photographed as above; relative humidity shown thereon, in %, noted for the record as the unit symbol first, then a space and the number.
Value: % 4
